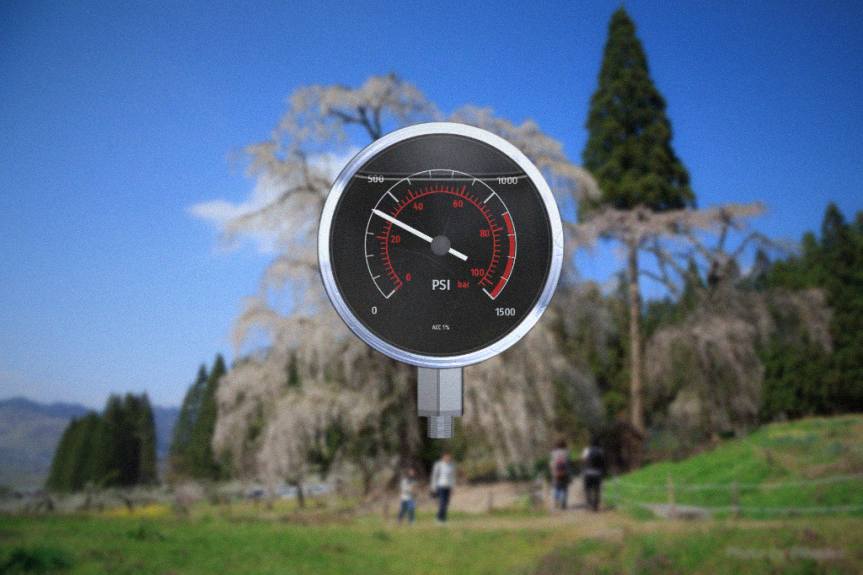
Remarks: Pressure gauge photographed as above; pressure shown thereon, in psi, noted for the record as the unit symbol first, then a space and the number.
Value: psi 400
